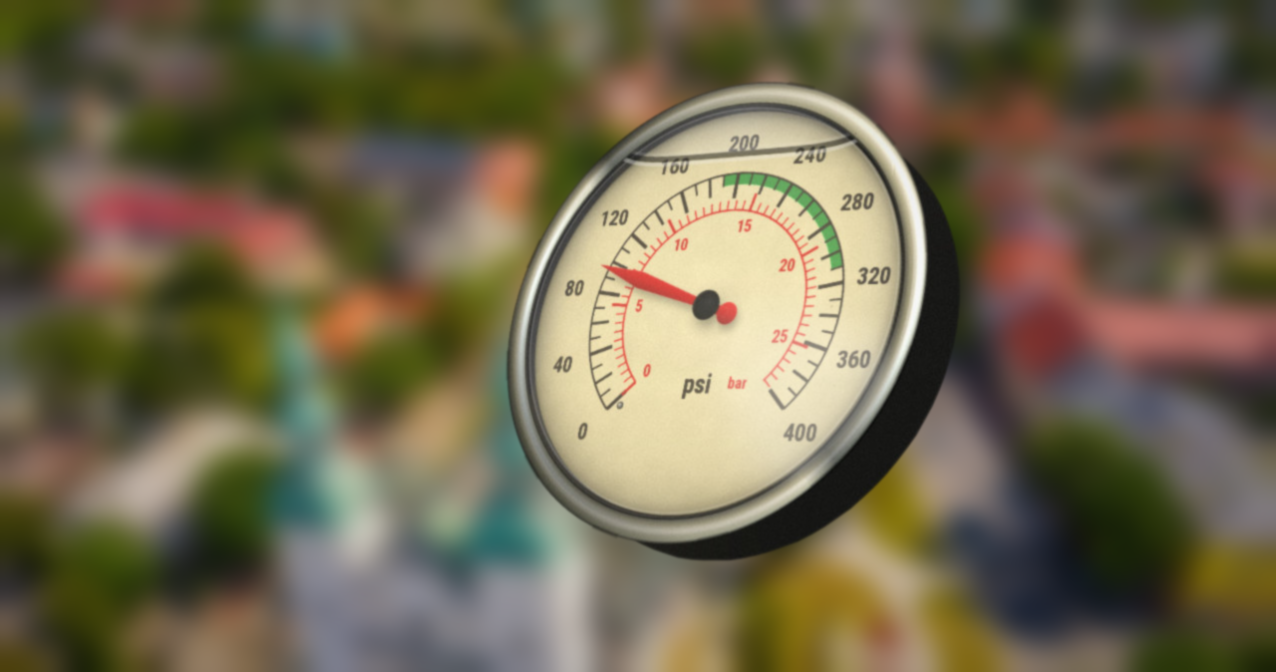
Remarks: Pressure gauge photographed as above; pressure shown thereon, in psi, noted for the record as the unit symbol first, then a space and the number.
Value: psi 95
